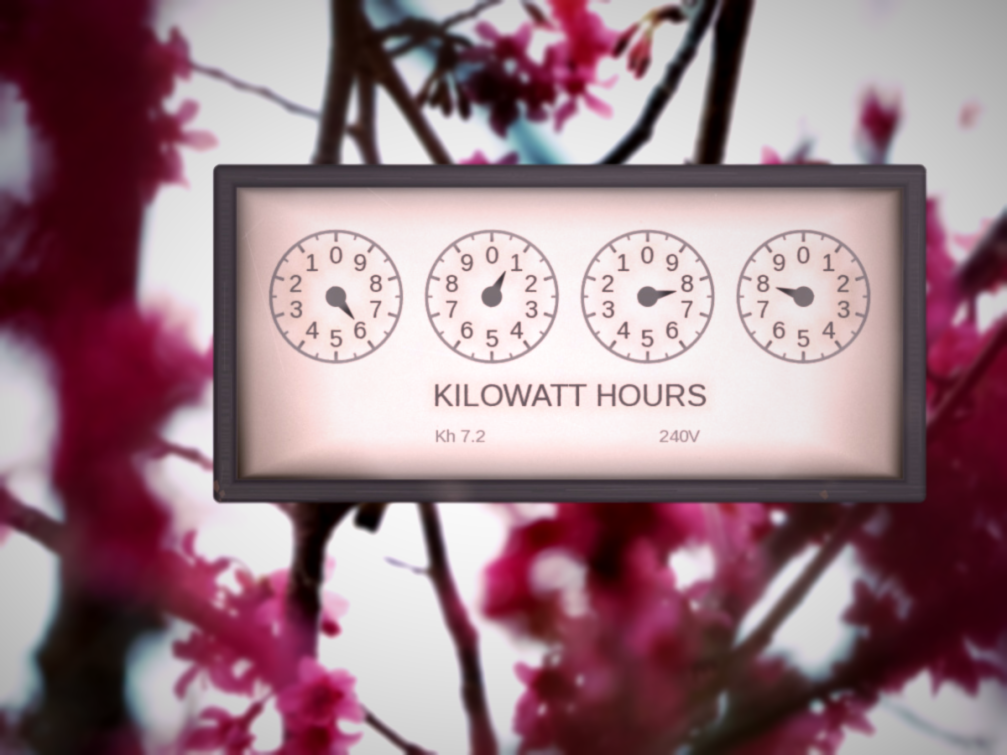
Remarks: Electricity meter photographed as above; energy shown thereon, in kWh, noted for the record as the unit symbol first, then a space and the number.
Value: kWh 6078
